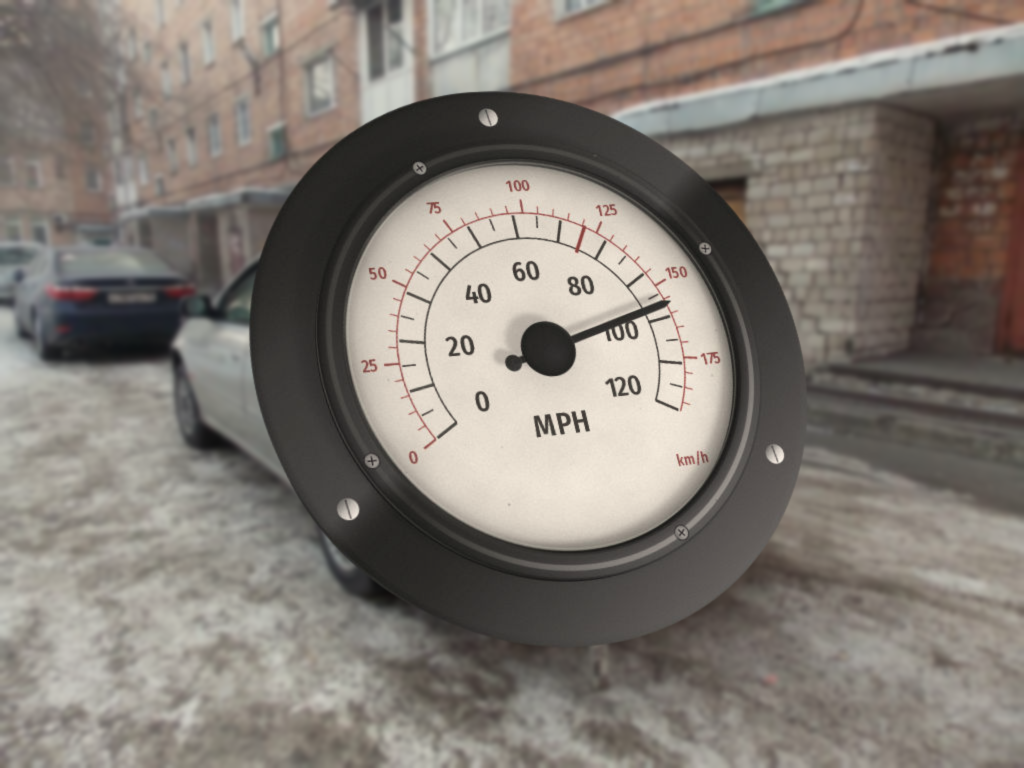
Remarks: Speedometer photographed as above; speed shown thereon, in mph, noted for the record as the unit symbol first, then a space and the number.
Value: mph 97.5
